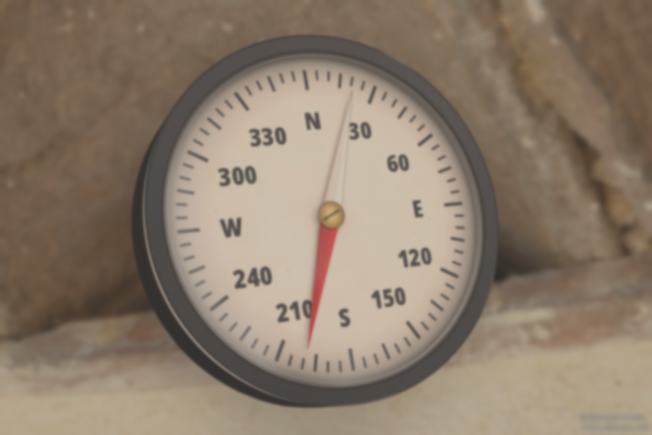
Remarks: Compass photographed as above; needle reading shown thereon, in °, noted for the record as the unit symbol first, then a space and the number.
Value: ° 200
